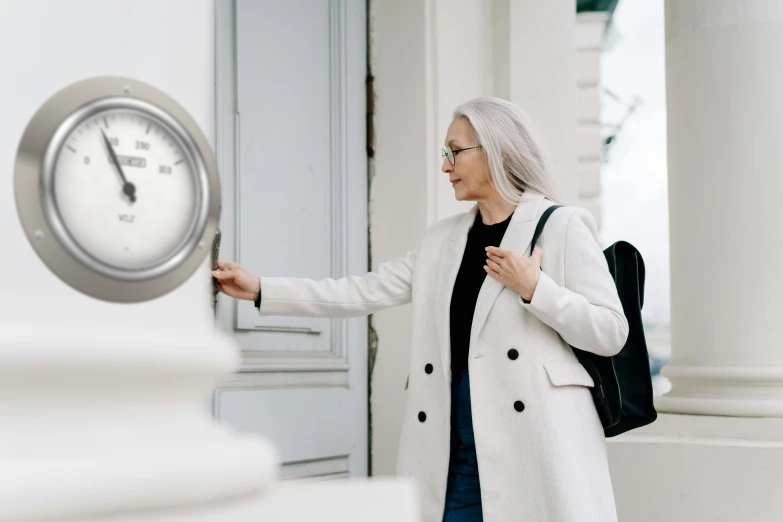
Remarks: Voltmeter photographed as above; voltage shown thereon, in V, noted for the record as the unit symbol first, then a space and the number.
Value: V 80
